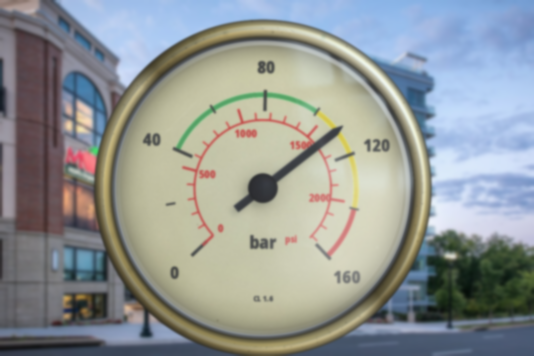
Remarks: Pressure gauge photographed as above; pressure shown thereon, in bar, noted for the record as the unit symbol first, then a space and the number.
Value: bar 110
